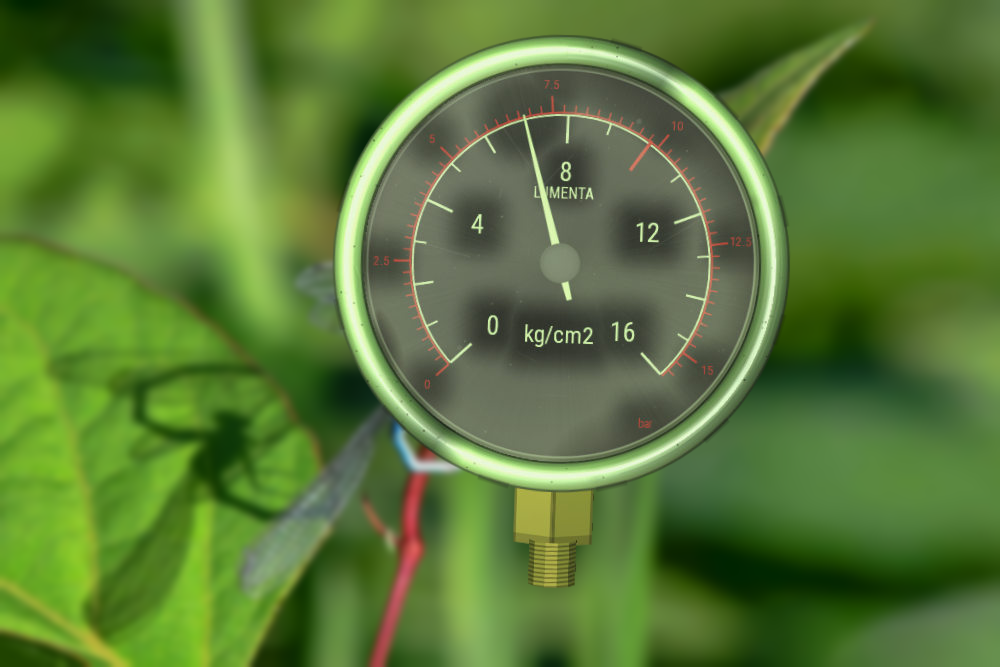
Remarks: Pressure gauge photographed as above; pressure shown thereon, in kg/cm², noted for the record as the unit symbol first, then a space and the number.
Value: kg/cm² 7
